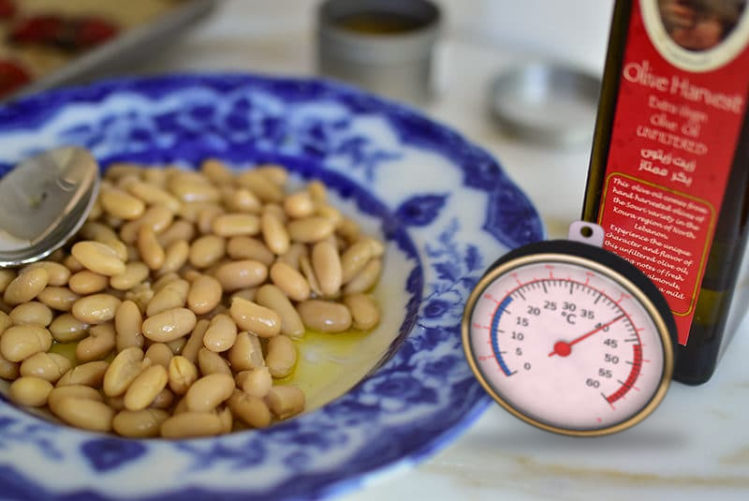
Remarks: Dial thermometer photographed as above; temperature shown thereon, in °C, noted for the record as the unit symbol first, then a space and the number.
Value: °C 40
